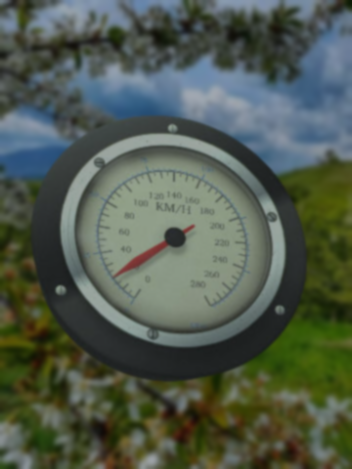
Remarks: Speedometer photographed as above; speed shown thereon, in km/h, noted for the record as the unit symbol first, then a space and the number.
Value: km/h 20
